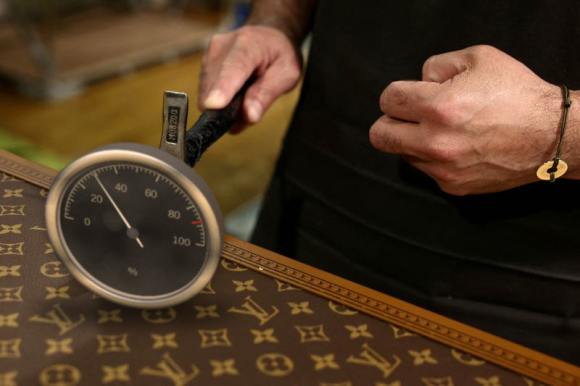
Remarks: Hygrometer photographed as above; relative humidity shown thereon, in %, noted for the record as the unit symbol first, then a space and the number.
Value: % 30
